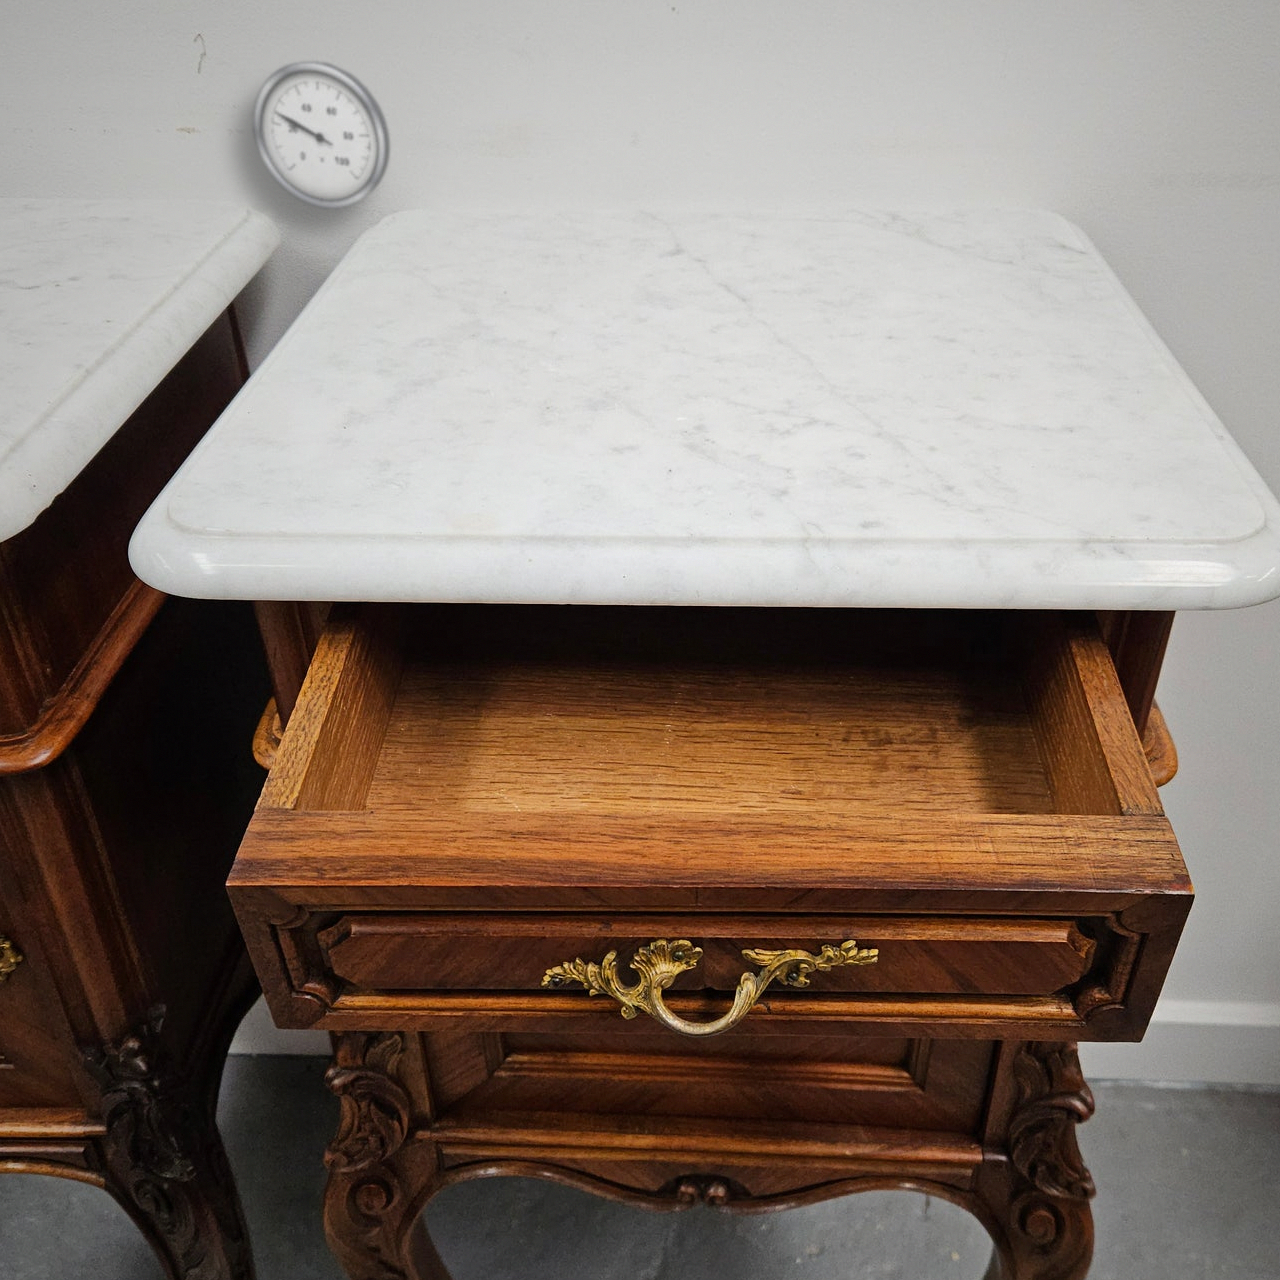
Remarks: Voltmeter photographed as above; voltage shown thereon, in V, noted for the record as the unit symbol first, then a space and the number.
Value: V 25
